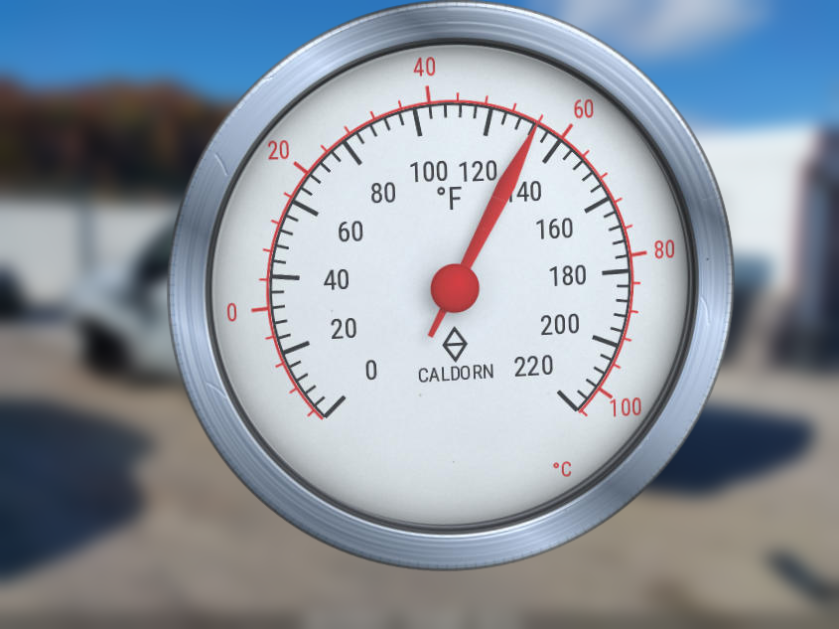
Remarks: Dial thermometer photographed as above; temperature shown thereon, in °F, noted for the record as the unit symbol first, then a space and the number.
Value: °F 132
